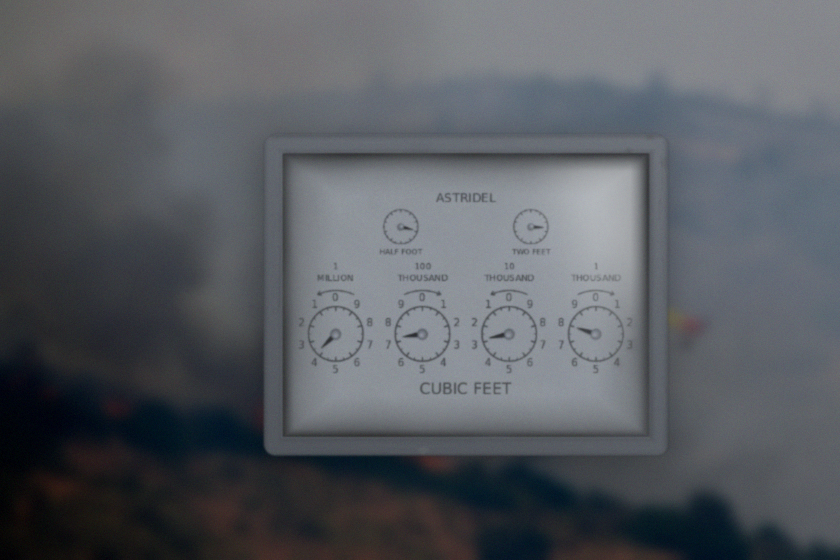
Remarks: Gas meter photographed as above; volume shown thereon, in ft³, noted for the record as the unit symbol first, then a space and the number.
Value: ft³ 372800
